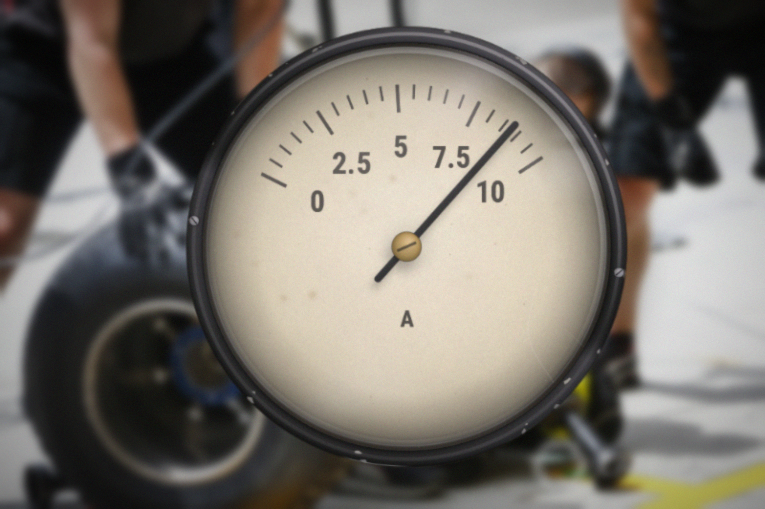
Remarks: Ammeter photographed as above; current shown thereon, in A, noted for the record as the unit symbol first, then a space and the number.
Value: A 8.75
